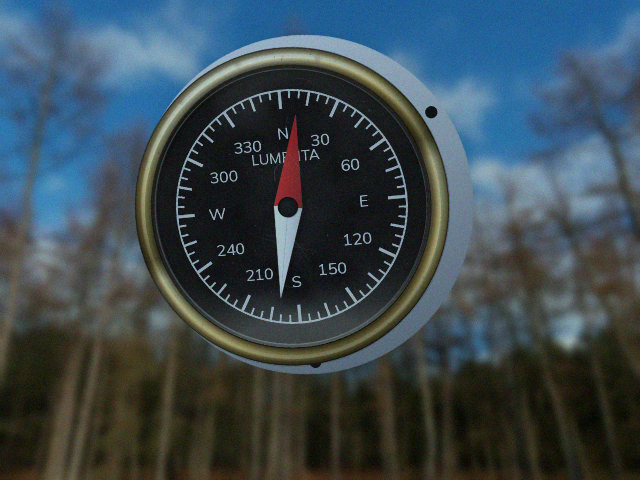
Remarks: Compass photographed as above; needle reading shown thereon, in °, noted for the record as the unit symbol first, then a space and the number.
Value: ° 10
